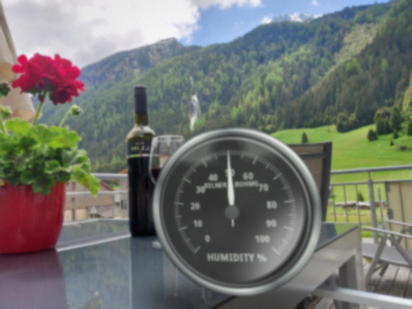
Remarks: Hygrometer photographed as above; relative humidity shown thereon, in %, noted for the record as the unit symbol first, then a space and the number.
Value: % 50
